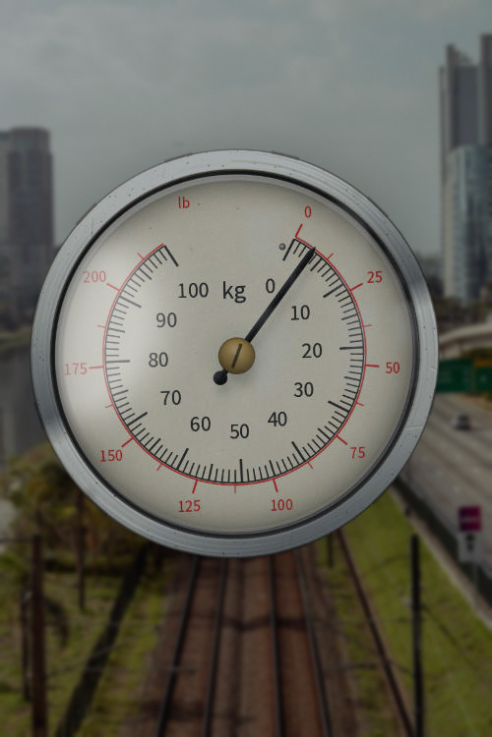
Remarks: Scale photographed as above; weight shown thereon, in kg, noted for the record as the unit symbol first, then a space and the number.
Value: kg 3
